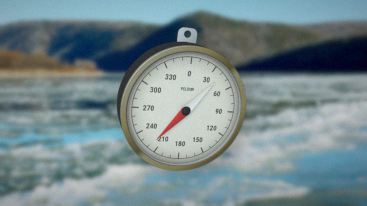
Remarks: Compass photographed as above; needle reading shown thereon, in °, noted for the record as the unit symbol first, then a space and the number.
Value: ° 220
